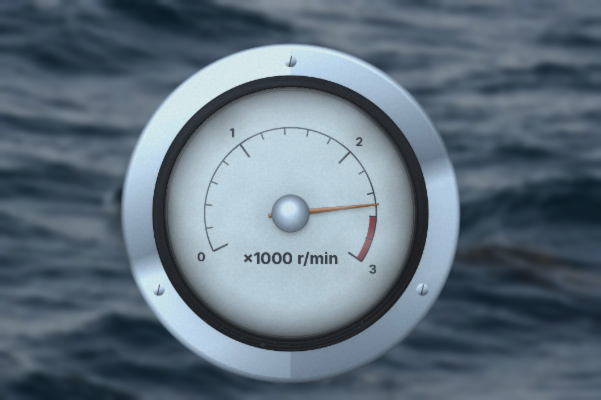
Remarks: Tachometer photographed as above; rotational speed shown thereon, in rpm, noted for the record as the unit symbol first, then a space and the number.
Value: rpm 2500
